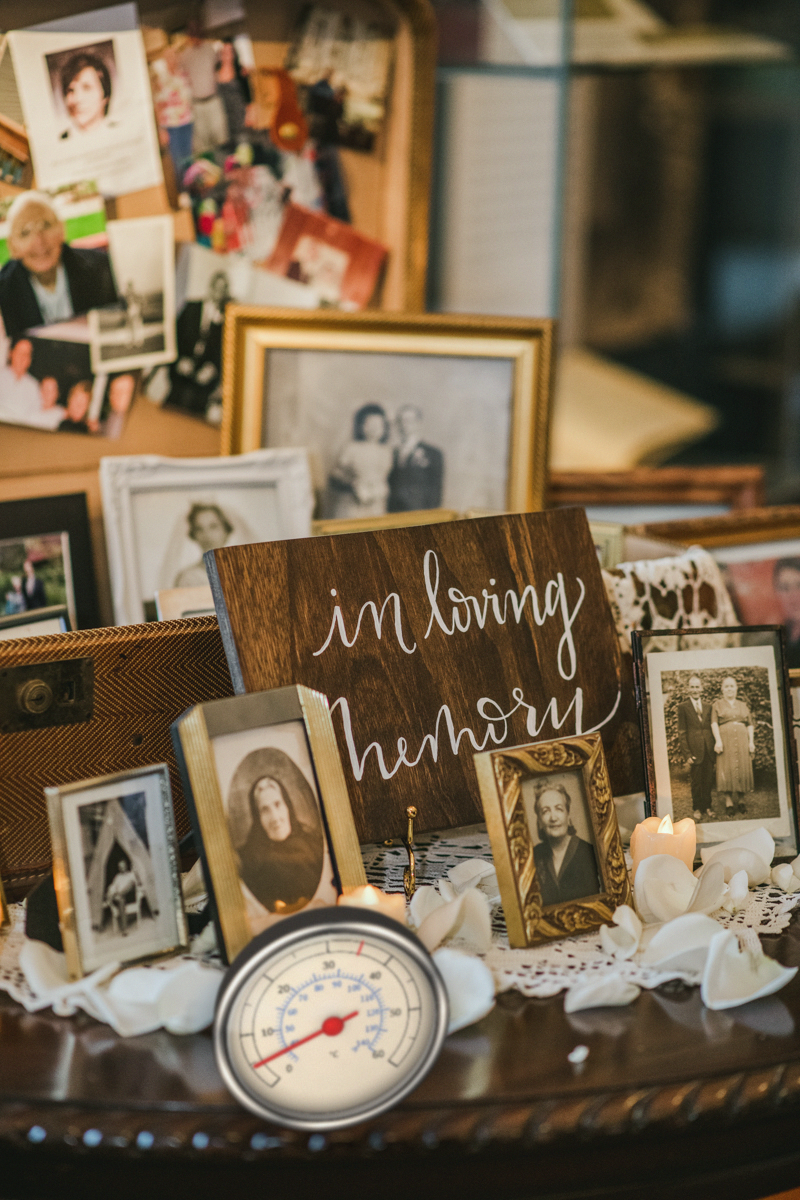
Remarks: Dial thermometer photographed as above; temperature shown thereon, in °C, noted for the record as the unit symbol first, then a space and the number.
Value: °C 5
